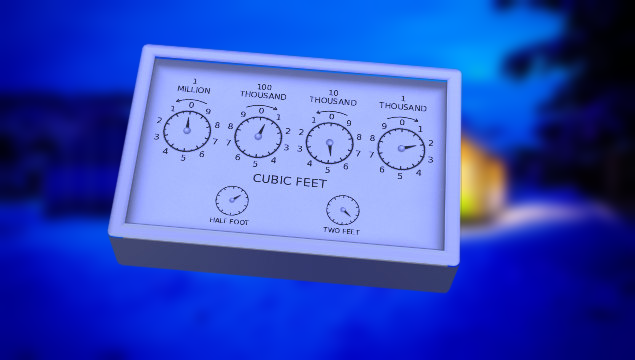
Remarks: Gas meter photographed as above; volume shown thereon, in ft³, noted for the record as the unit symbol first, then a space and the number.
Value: ft³ 5200
